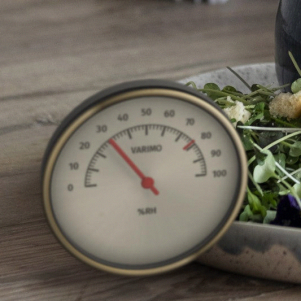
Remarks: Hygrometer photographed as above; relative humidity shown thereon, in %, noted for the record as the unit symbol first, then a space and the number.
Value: % 30
